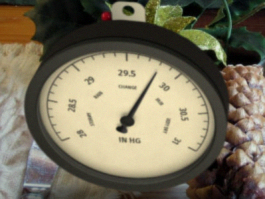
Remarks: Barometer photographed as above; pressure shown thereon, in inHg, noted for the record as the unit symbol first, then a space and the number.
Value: inHg 29.8
